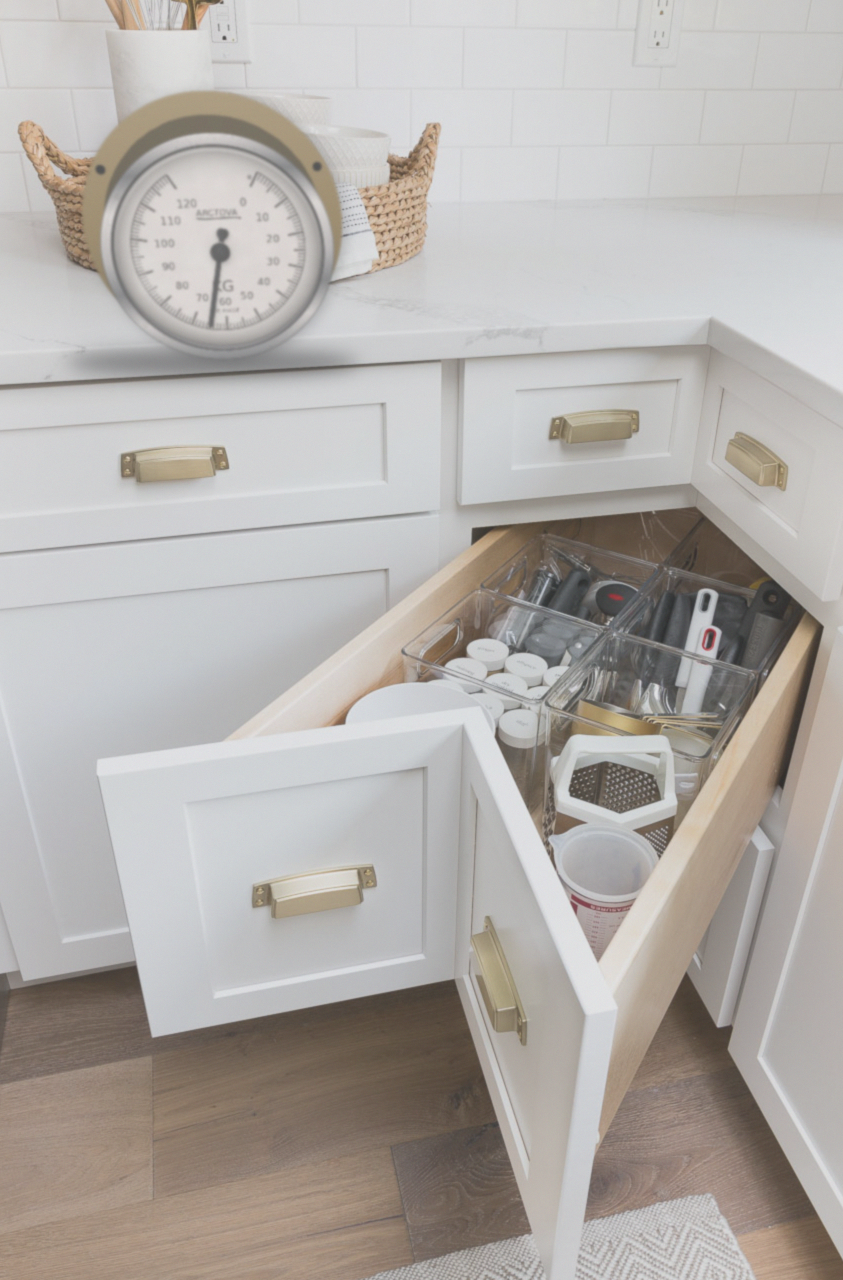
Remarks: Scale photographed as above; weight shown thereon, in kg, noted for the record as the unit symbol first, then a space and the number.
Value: kg 65
